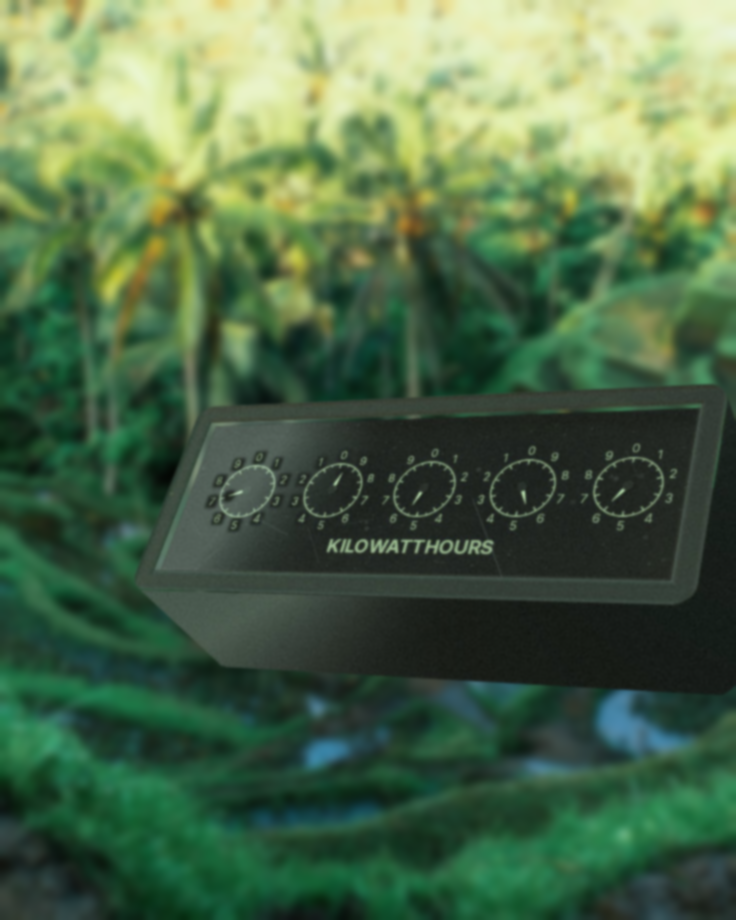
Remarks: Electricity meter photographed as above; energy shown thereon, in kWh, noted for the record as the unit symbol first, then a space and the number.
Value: kWh 69556
